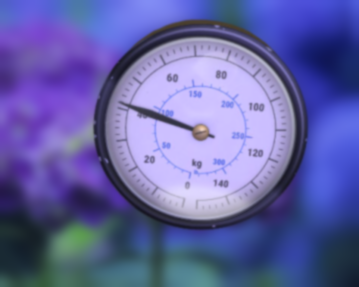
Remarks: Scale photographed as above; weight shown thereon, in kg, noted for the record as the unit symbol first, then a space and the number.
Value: kg 42
